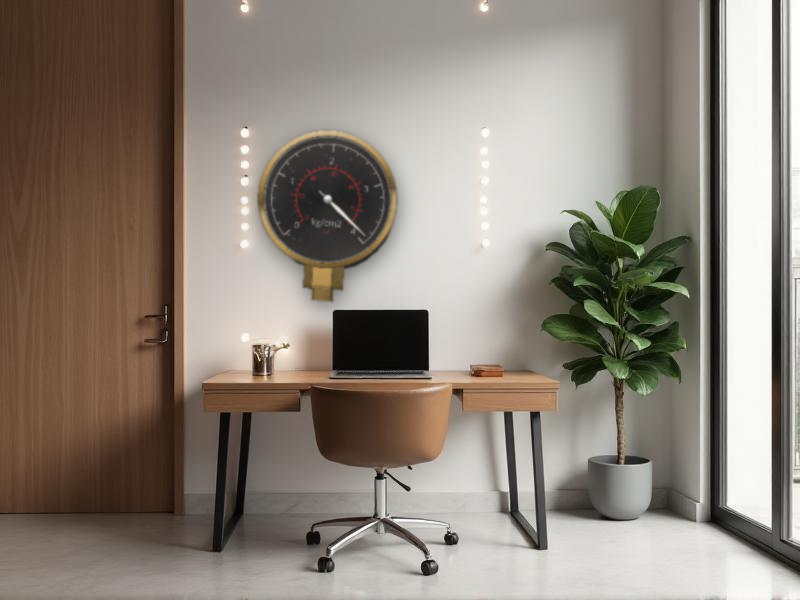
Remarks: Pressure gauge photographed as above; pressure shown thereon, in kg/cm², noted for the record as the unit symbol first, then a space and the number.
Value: kg/cm² 3.9
